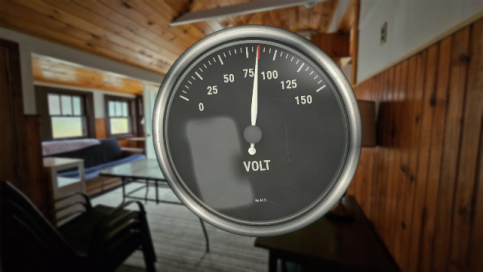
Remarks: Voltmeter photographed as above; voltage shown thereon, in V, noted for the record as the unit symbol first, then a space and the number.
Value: V 85
